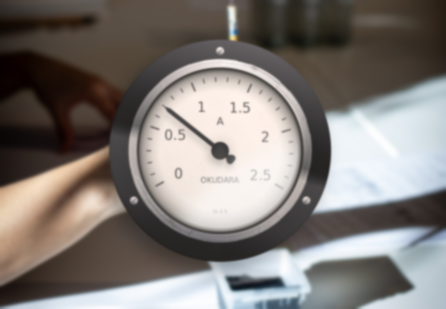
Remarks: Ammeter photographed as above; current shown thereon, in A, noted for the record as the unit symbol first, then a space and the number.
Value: A 0.7
